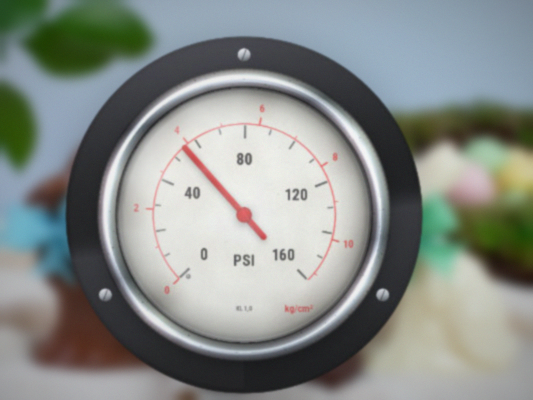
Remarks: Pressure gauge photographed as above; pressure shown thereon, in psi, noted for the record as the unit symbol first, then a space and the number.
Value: psi 55
